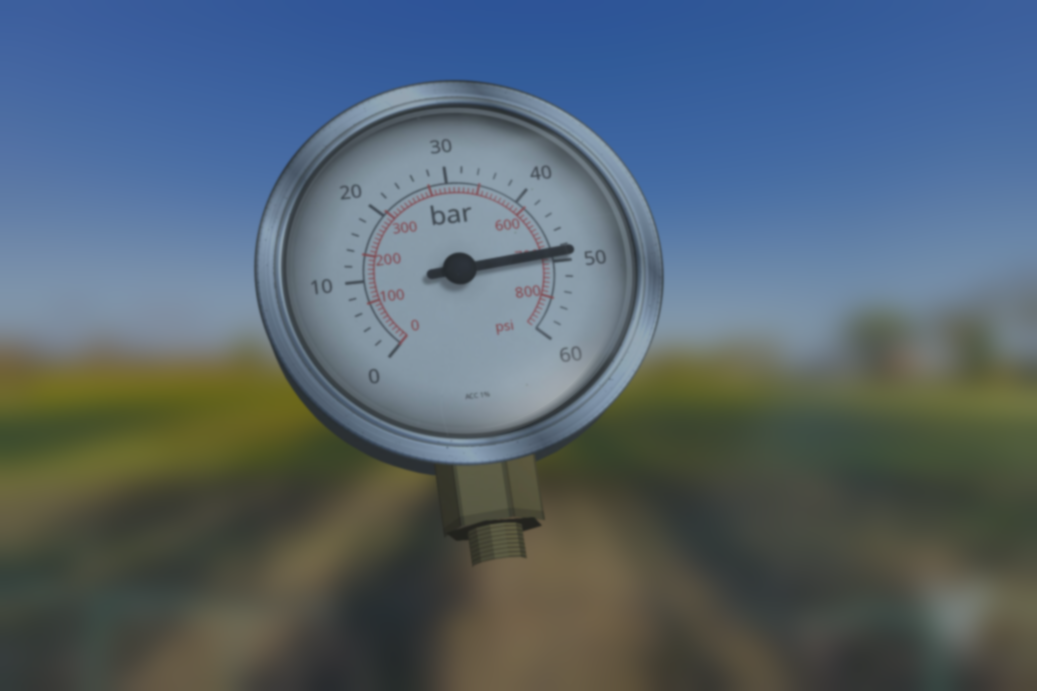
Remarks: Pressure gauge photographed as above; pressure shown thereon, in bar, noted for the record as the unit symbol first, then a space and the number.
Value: bar 49
